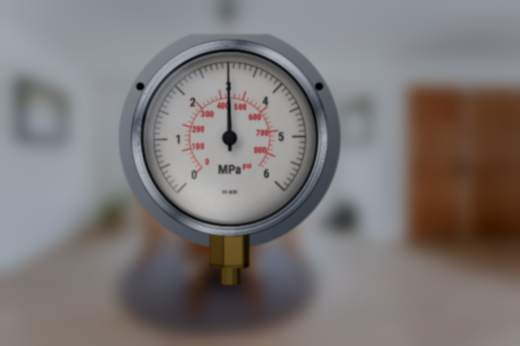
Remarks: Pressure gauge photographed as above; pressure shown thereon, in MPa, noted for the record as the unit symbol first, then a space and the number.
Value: MPa 3
